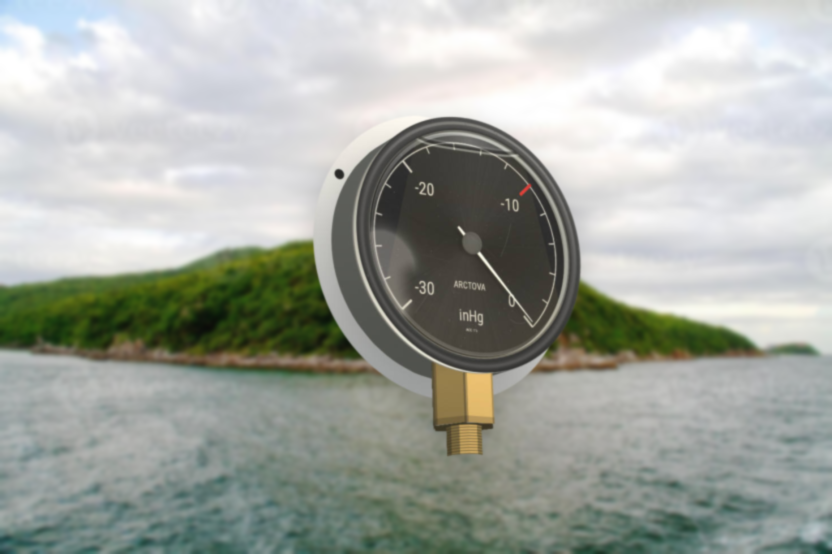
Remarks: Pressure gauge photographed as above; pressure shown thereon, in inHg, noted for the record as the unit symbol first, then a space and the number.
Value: inHg 0
